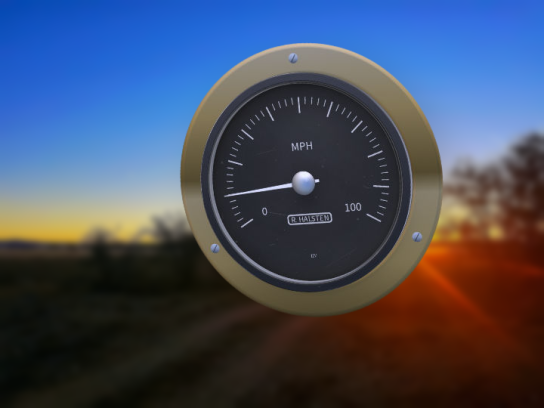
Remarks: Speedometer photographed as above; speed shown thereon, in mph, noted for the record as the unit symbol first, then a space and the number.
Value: mph 10
